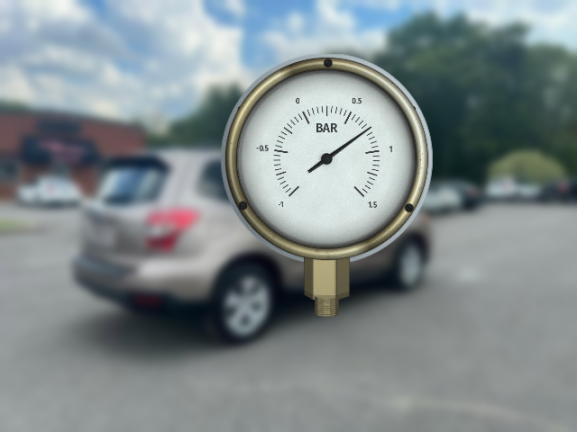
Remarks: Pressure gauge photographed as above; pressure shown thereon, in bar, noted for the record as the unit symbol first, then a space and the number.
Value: bar 0.75
